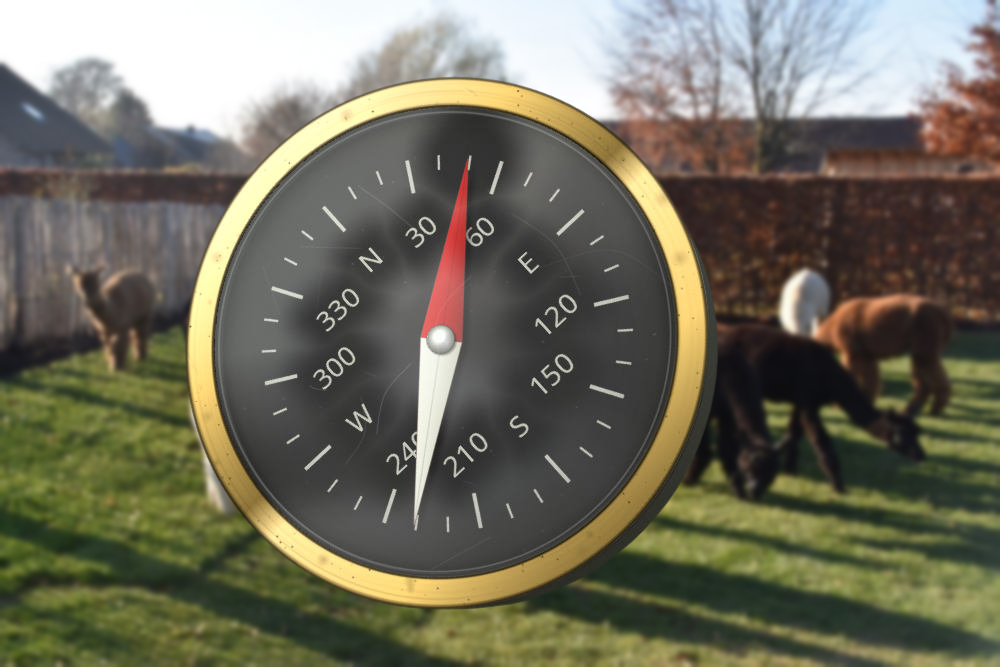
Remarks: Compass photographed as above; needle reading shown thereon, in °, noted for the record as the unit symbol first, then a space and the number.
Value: ° 50
